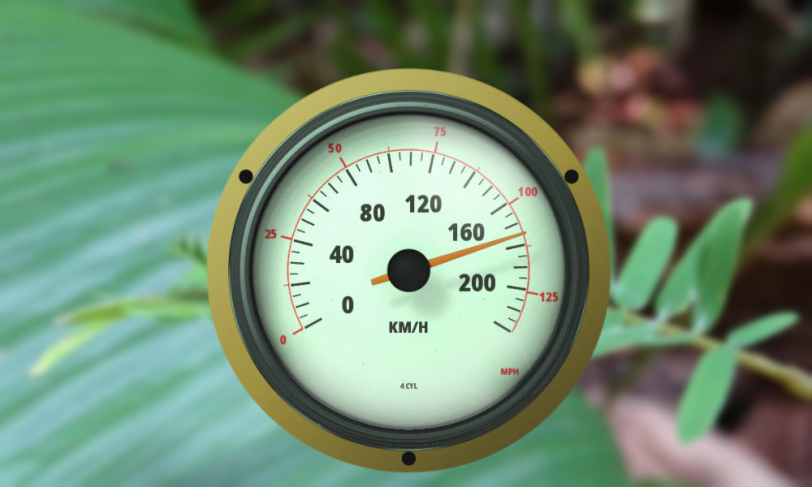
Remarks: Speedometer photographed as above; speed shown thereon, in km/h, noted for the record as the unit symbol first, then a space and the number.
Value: km/h 175
